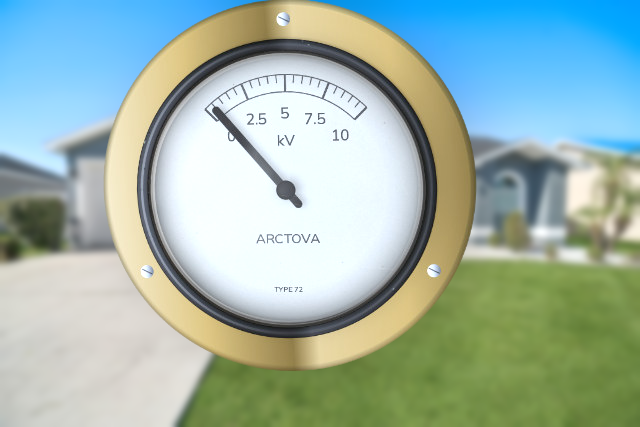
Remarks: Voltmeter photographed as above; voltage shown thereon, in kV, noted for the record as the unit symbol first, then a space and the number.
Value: kV 0.5
